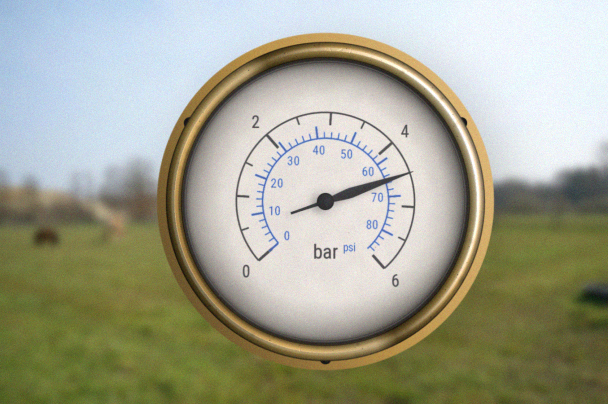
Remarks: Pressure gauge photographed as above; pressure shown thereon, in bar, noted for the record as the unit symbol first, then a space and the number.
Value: bar 4.5
